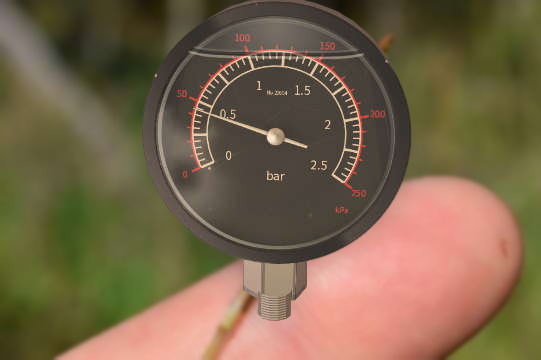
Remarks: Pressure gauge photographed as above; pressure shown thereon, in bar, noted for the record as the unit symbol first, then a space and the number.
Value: bar 0.45
